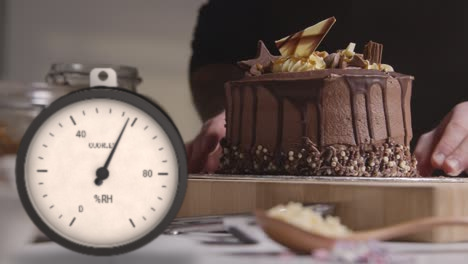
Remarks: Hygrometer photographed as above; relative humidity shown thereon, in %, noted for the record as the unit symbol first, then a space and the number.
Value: % 58
